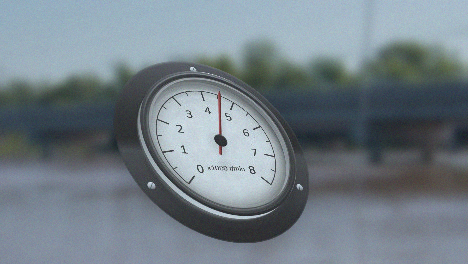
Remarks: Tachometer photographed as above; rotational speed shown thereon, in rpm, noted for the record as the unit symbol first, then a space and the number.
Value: rpm 4500
